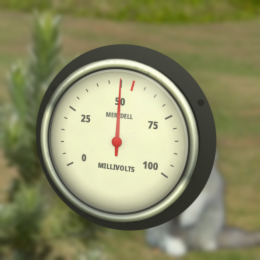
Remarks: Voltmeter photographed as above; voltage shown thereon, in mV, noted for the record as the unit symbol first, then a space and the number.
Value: mV 50
